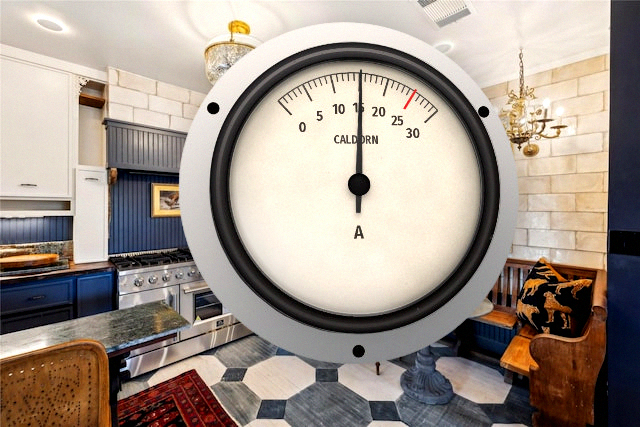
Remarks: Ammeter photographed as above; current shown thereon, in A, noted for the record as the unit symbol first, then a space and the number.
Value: A 15
